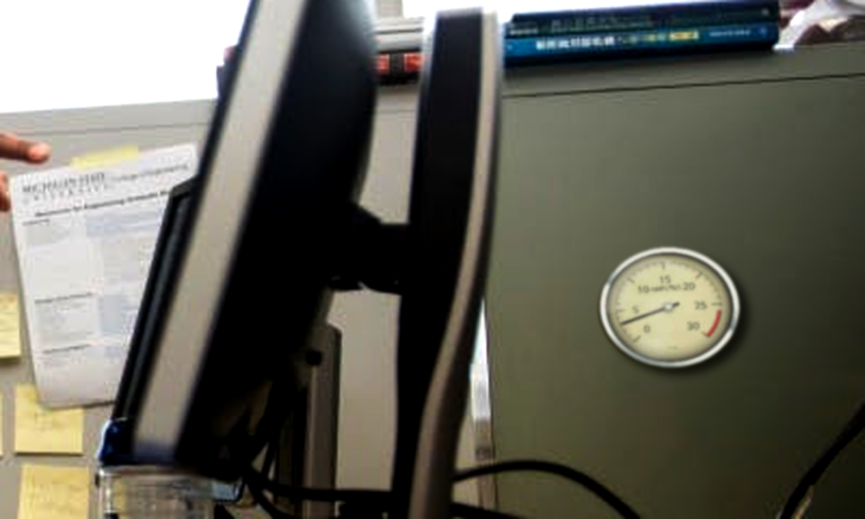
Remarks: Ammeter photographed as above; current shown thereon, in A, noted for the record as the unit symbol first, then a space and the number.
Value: A 3
